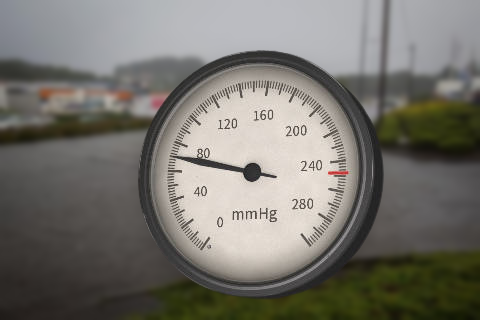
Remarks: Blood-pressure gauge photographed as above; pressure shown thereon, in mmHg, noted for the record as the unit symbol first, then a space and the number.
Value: mmHg 70
